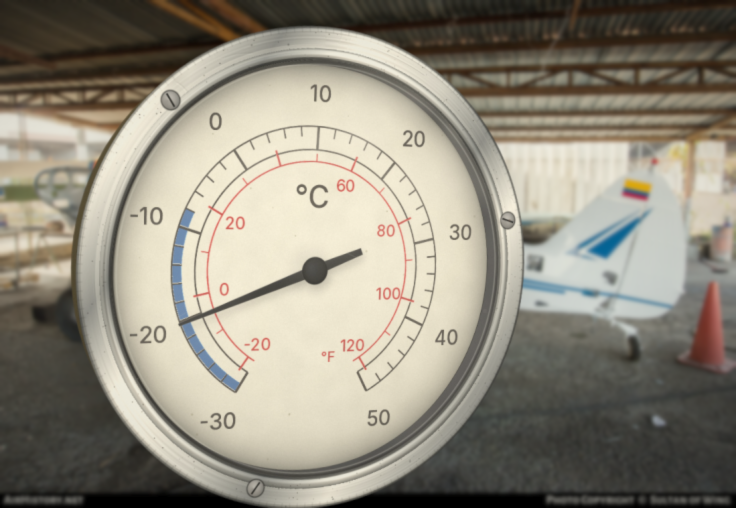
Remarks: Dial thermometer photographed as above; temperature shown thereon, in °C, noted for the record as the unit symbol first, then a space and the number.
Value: °C -20
